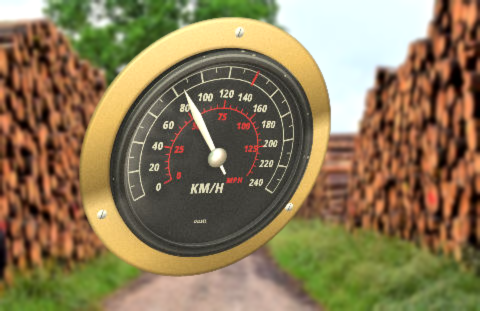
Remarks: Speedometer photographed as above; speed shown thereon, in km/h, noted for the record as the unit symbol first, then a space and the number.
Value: km/h 85
